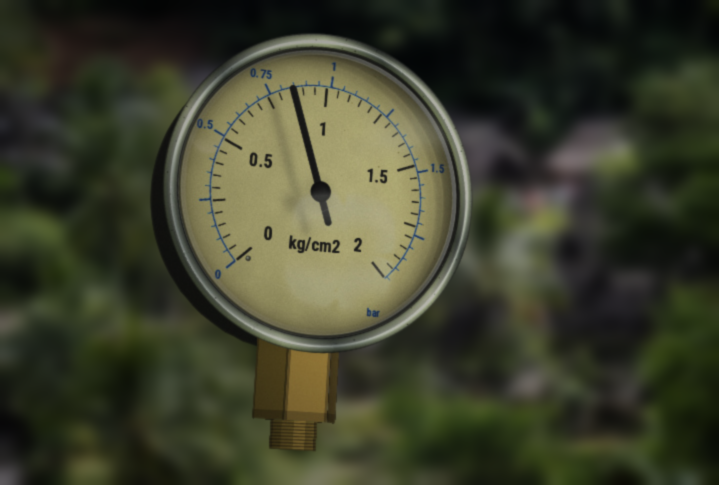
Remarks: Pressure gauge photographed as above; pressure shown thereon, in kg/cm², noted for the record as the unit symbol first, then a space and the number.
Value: kg/cm² 0.85
